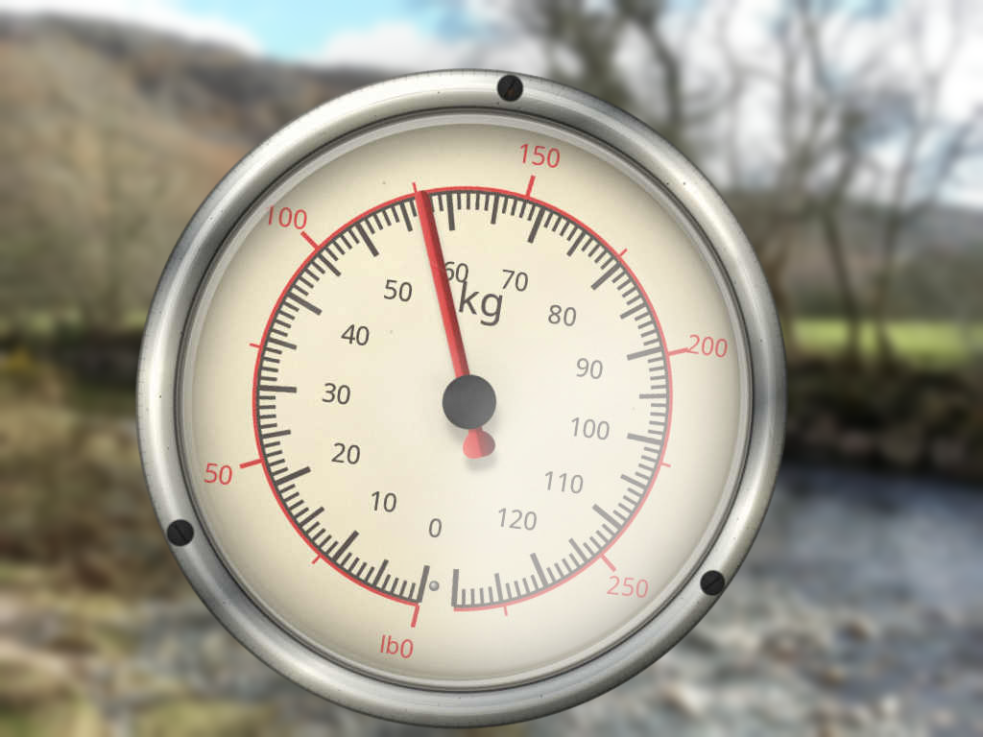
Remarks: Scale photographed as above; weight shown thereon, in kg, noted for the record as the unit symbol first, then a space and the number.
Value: kg 57
